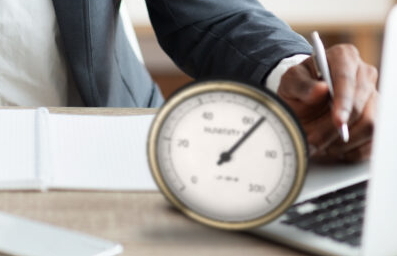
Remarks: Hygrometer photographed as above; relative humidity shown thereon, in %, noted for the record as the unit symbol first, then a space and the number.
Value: % 64
